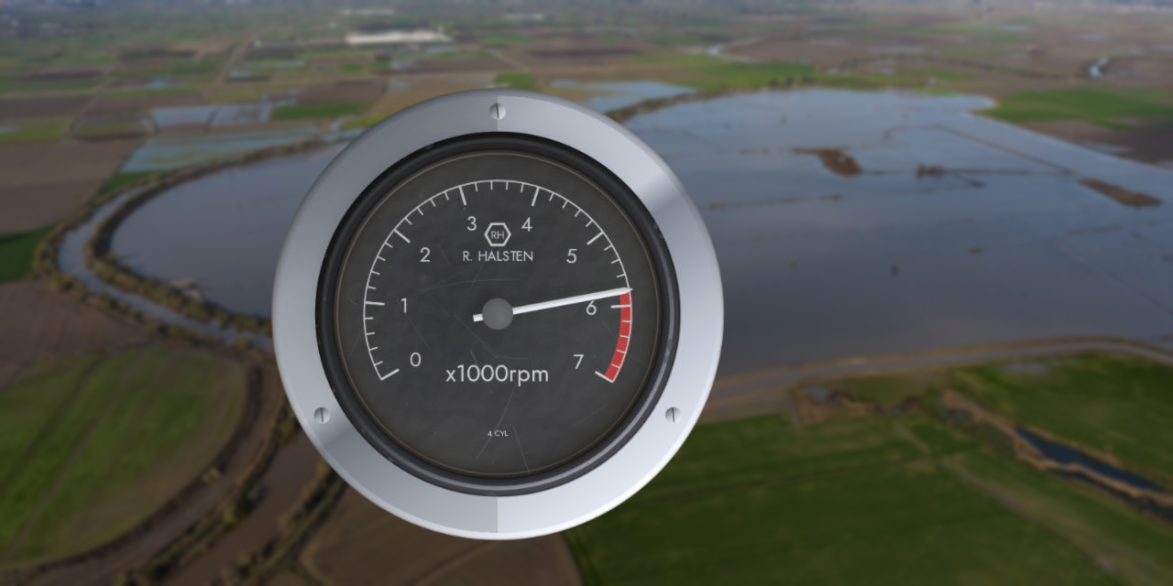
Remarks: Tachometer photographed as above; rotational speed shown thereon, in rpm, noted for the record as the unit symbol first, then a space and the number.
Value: rpm 5800
